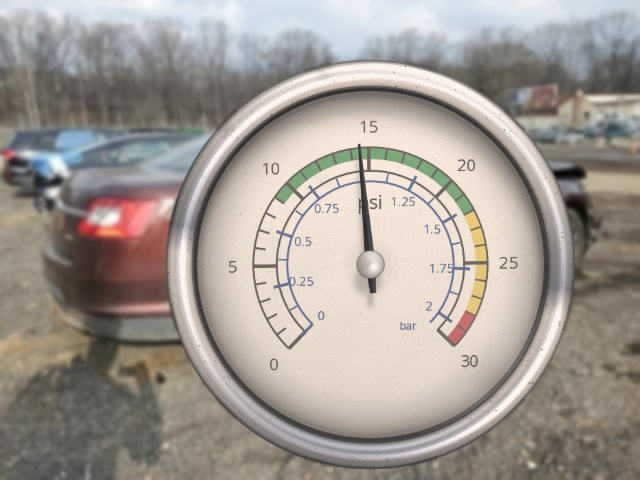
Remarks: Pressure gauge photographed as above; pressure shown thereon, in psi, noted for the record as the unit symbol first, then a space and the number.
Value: psi 14.5
